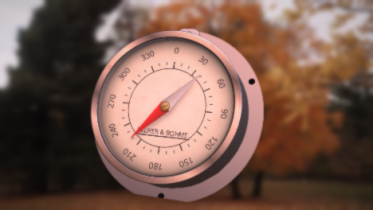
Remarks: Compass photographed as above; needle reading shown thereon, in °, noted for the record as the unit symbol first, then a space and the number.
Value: ° 220
